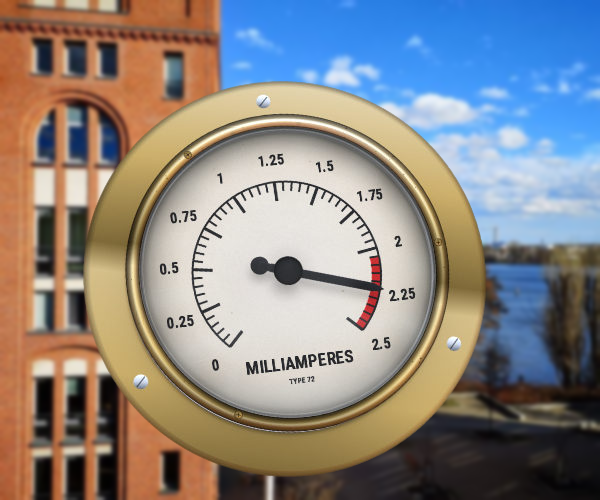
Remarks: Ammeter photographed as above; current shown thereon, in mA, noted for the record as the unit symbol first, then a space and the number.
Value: mA 2.25
